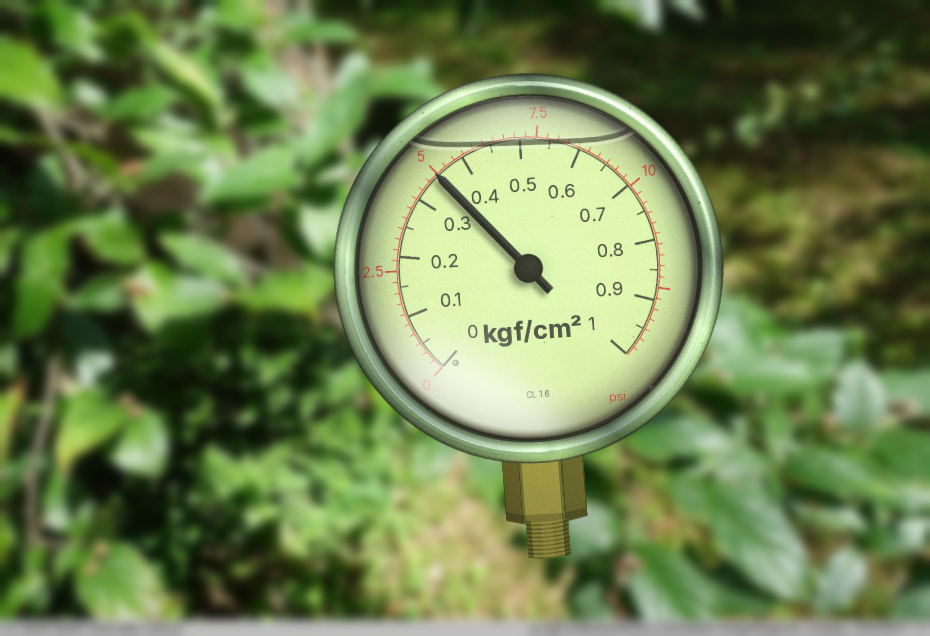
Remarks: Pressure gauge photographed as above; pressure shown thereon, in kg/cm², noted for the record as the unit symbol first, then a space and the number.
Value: kg/cm² 0.35
